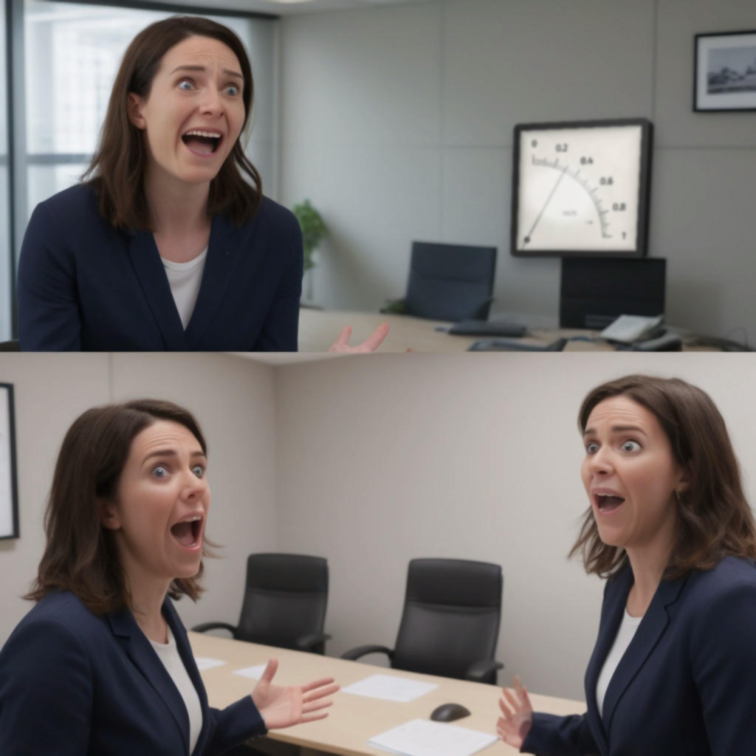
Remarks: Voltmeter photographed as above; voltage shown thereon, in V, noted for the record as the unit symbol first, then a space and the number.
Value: V 0.3
